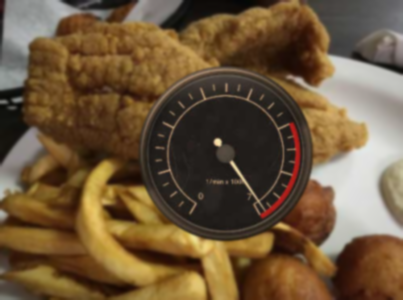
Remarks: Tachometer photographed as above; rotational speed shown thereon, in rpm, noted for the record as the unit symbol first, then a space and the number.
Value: rpm 6875
